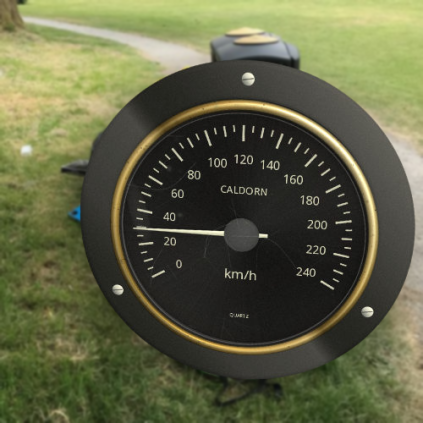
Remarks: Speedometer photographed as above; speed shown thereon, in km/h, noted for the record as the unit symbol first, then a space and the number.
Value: km/h 30
